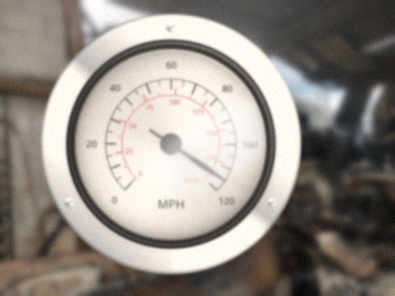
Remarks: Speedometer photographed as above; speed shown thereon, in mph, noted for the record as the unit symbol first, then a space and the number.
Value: mph 115
